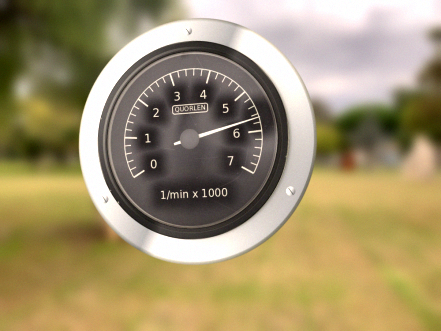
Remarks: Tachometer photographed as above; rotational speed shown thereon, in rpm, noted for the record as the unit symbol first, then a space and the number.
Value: rpm 5700
